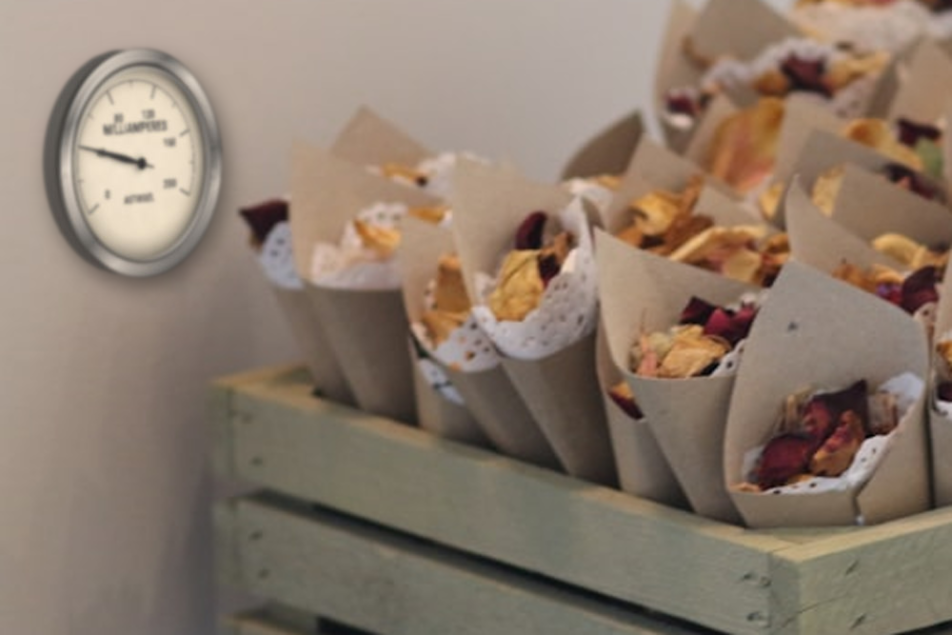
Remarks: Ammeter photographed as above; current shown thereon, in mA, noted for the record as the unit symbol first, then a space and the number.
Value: mA 40
